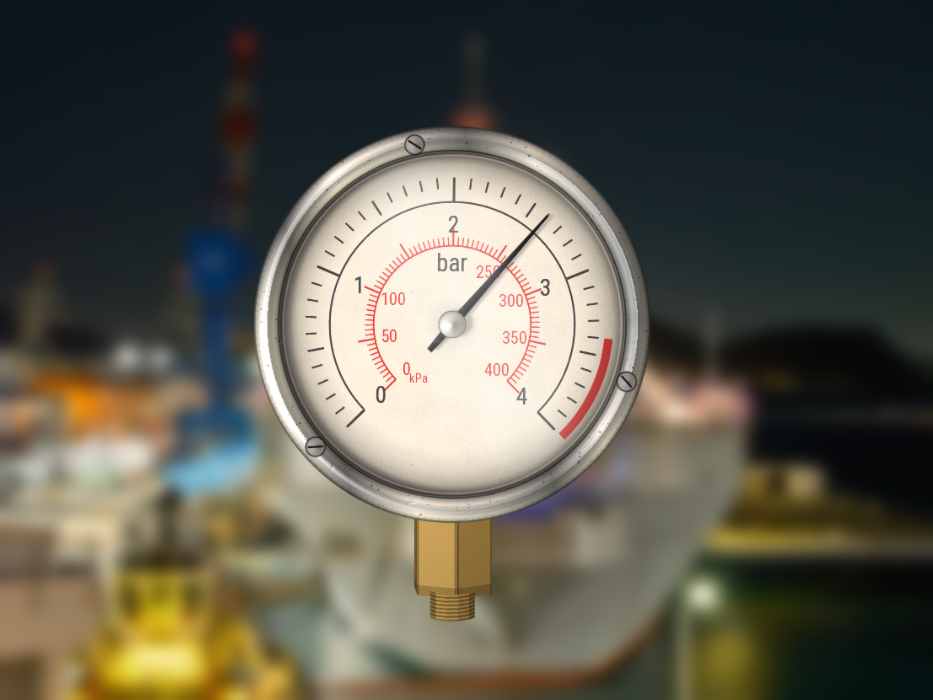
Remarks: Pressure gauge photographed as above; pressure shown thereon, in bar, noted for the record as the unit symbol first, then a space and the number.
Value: bar 2.6
